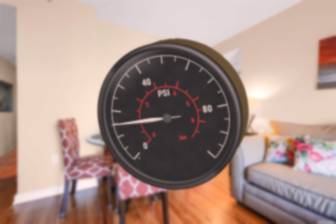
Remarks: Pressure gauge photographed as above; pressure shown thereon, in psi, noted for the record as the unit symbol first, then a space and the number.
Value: psi 15
